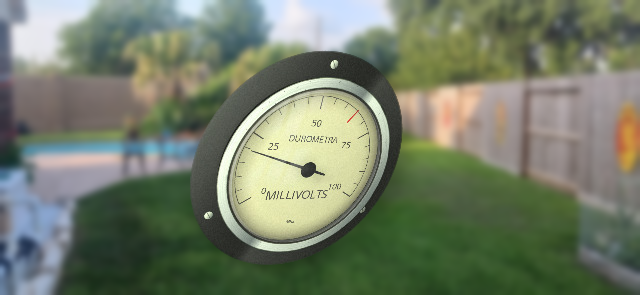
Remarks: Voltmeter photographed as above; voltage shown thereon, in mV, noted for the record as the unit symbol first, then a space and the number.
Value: mV 20
